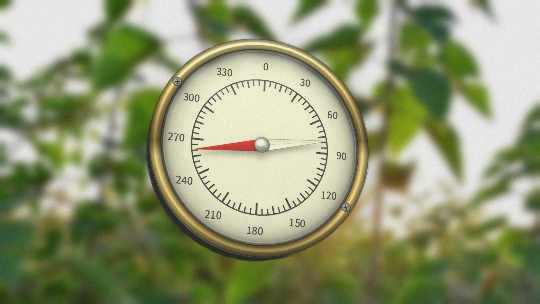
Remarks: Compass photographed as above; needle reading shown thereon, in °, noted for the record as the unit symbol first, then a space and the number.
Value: ° 260
